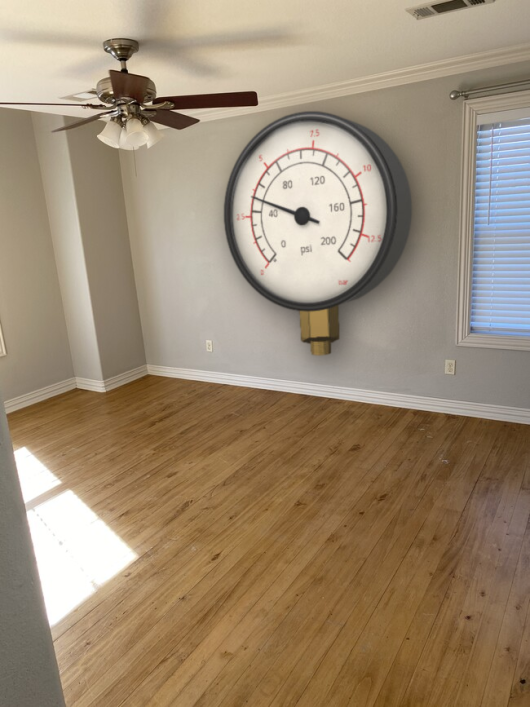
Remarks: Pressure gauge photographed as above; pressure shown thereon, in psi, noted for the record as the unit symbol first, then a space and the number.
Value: psi 50
